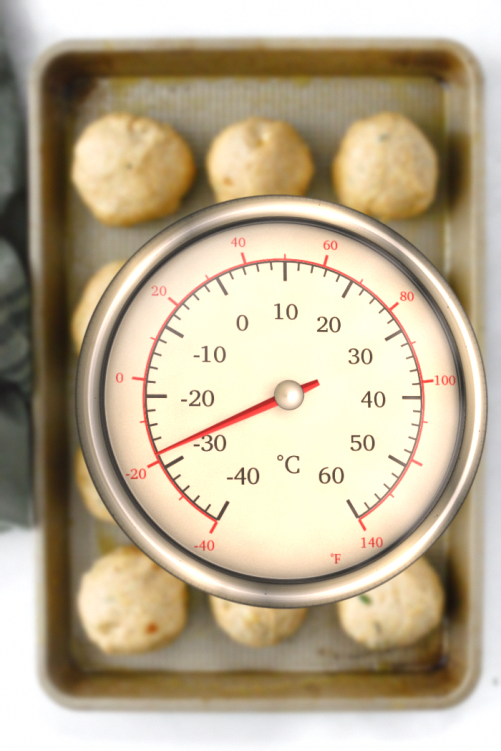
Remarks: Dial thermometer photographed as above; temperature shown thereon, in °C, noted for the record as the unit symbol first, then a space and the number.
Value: °C -28
